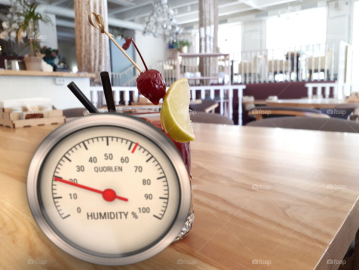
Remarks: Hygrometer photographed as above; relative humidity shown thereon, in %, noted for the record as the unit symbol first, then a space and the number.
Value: % 20
